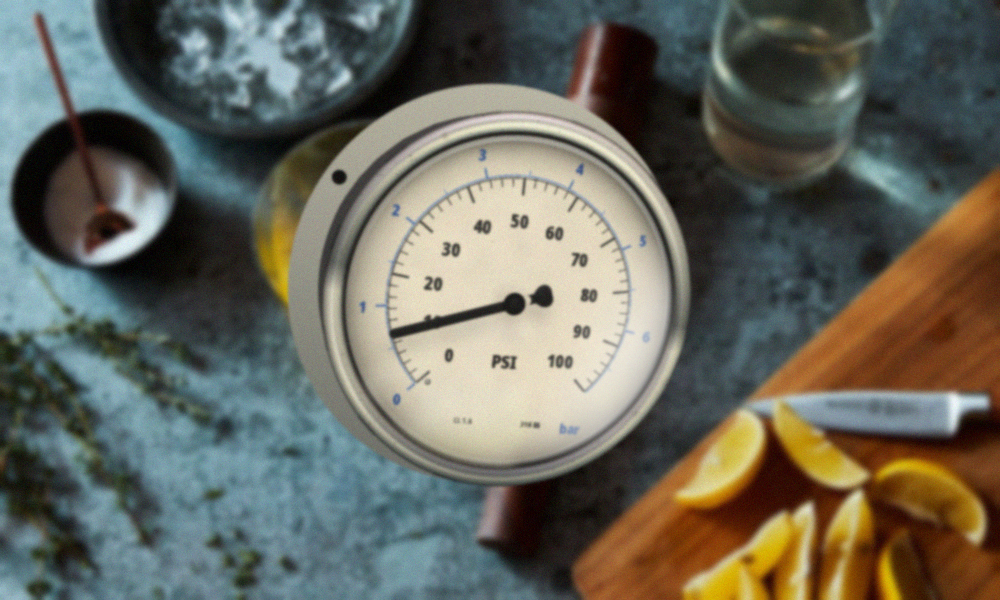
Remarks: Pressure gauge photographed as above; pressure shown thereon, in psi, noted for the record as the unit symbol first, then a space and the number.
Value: psi 10
